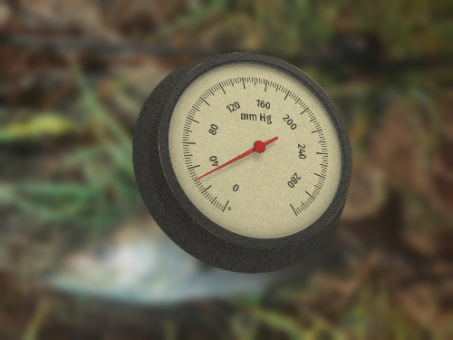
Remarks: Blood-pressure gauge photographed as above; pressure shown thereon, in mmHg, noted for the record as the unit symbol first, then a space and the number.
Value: mmHg 30
